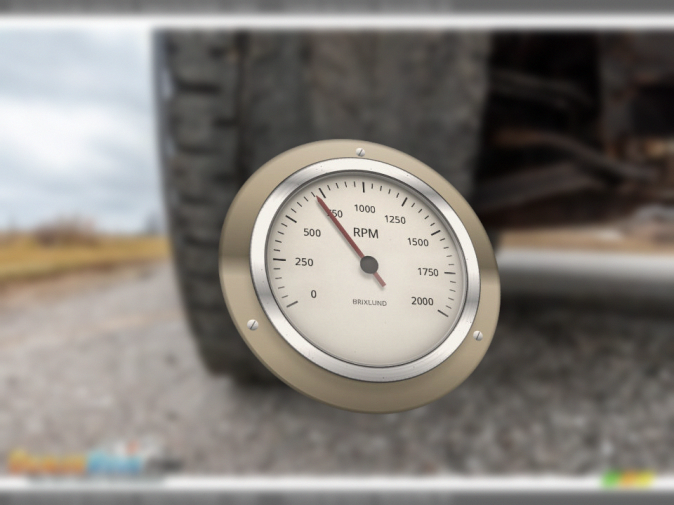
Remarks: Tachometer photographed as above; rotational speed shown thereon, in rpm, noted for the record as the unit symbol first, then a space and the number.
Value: rpm 700
